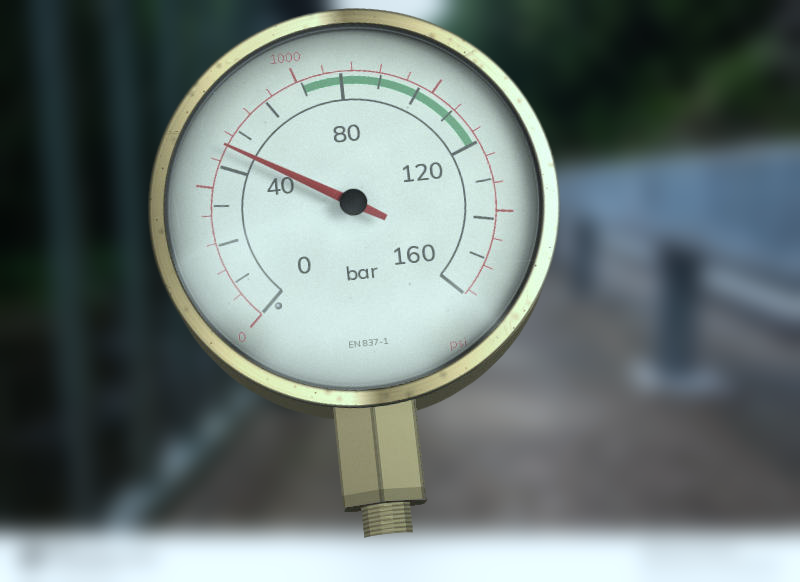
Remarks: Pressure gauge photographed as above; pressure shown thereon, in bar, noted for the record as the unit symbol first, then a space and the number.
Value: bar 45
